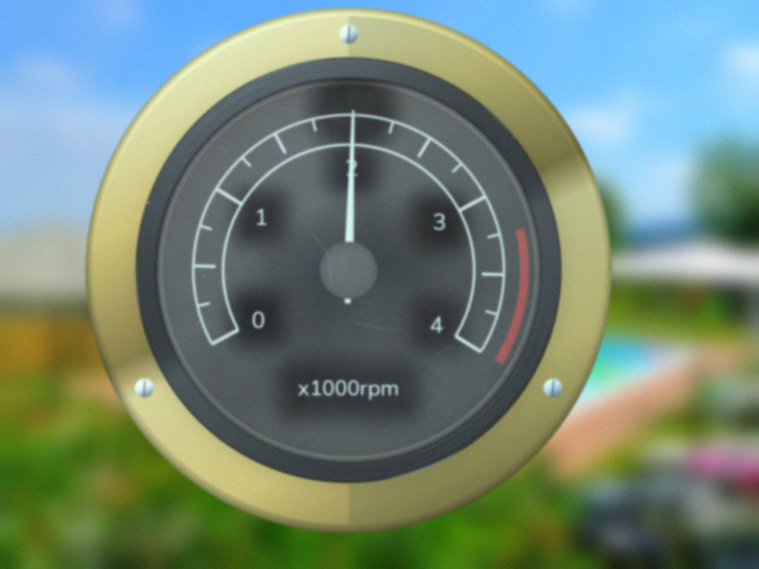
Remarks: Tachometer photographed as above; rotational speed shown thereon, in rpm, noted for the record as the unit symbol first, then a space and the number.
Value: rpm 2000
